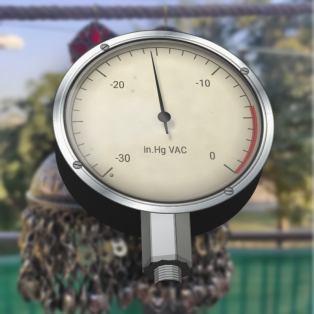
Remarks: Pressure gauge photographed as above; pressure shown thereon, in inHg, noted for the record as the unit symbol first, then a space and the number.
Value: inHg -15.5
